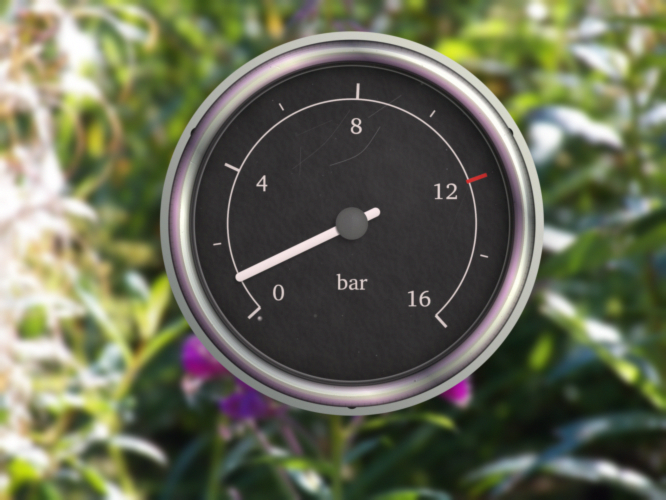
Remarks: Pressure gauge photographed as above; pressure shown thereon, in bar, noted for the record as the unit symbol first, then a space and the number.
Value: bar 1
